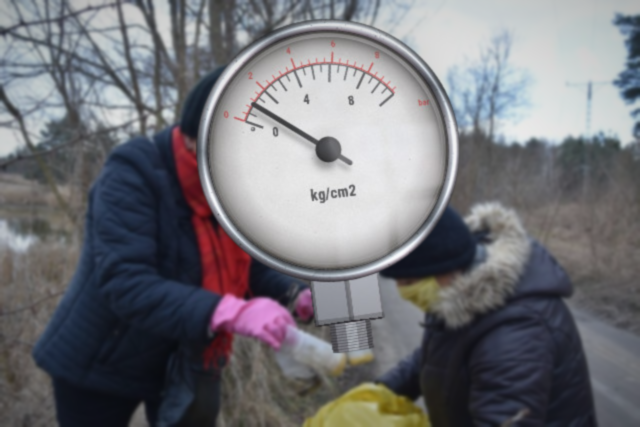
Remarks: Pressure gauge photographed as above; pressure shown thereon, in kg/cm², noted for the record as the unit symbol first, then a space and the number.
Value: kg/cm² 1
